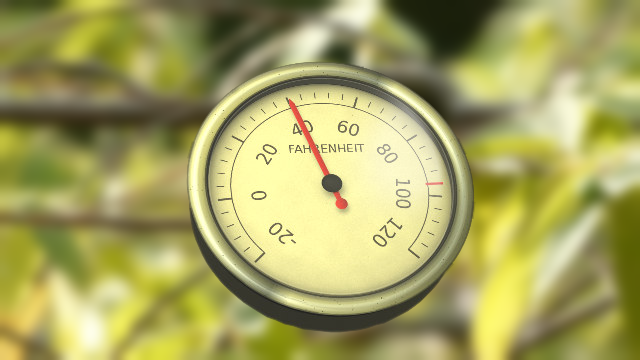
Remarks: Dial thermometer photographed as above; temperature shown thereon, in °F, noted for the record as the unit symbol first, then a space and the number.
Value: °F 40
